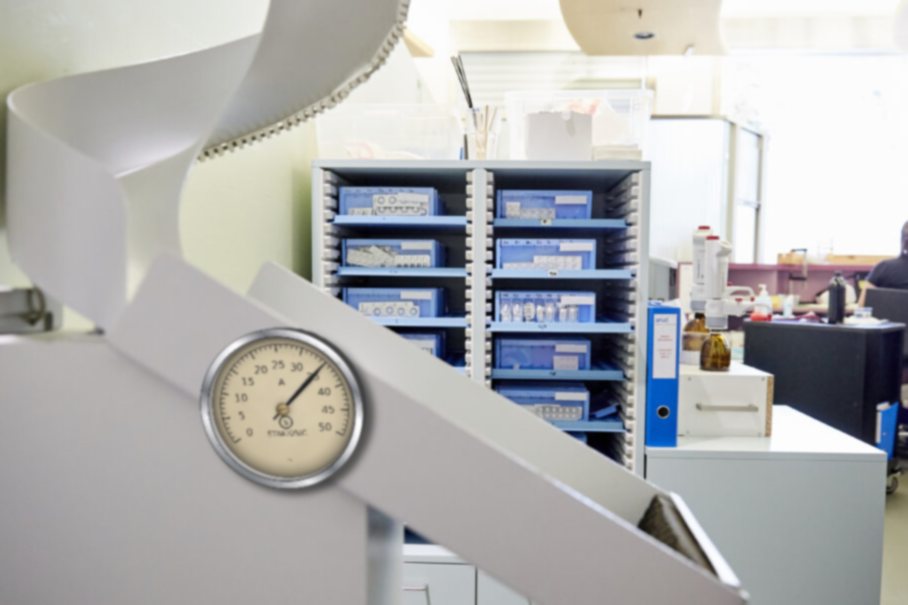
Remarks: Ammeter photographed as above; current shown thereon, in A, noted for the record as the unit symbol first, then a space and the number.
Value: A 35
